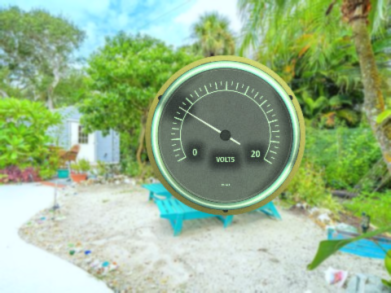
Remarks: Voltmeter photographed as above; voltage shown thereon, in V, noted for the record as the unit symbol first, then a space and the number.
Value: V 5
